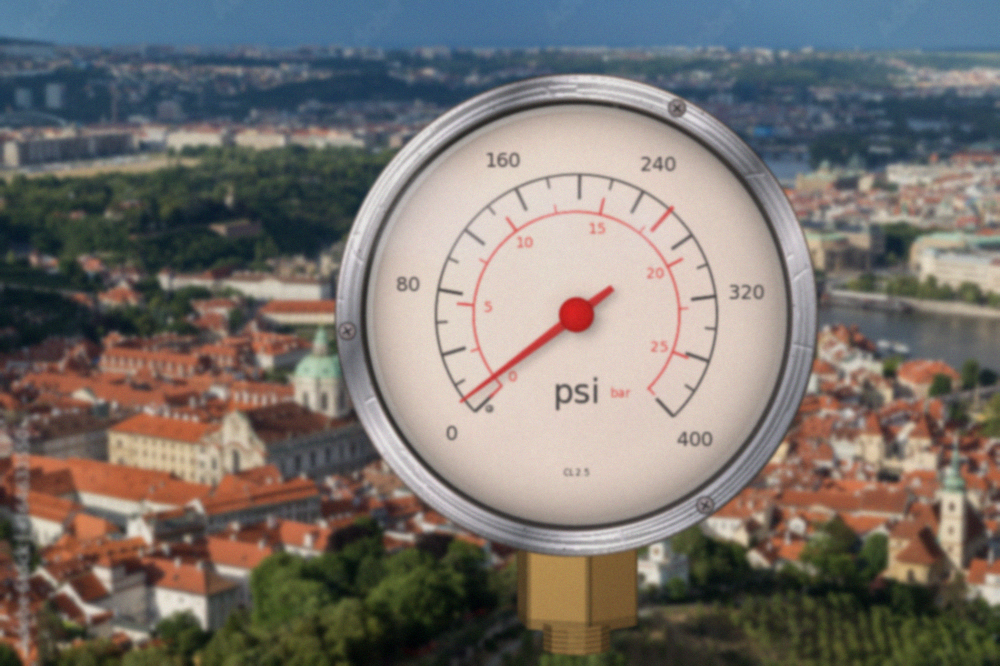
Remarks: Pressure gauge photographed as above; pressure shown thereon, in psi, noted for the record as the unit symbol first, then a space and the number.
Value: psi 10
